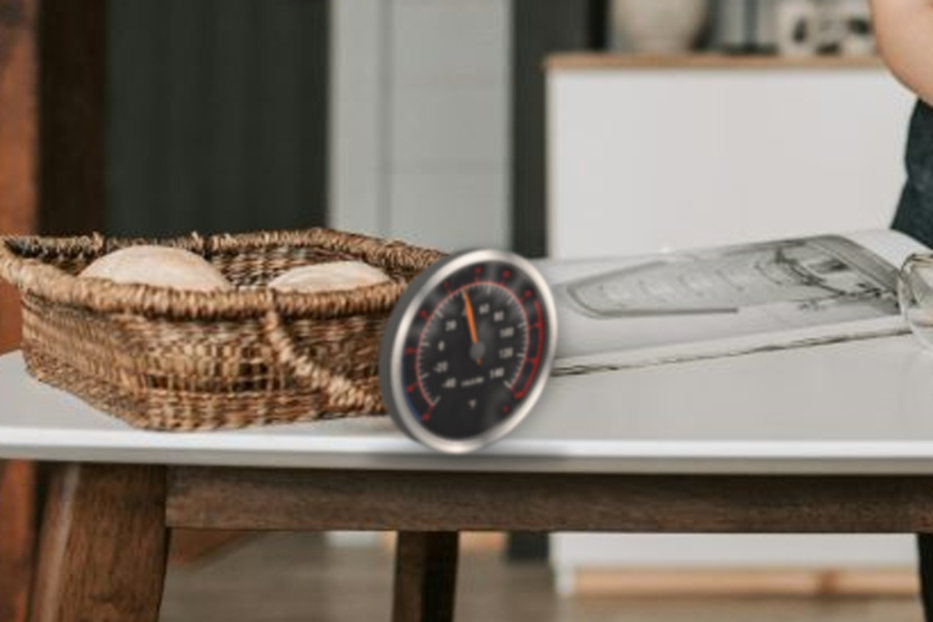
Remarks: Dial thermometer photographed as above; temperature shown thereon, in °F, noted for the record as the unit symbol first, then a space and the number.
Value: °F 40
